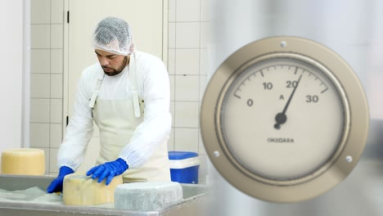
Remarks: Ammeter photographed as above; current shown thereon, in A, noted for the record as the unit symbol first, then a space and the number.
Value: A 22
